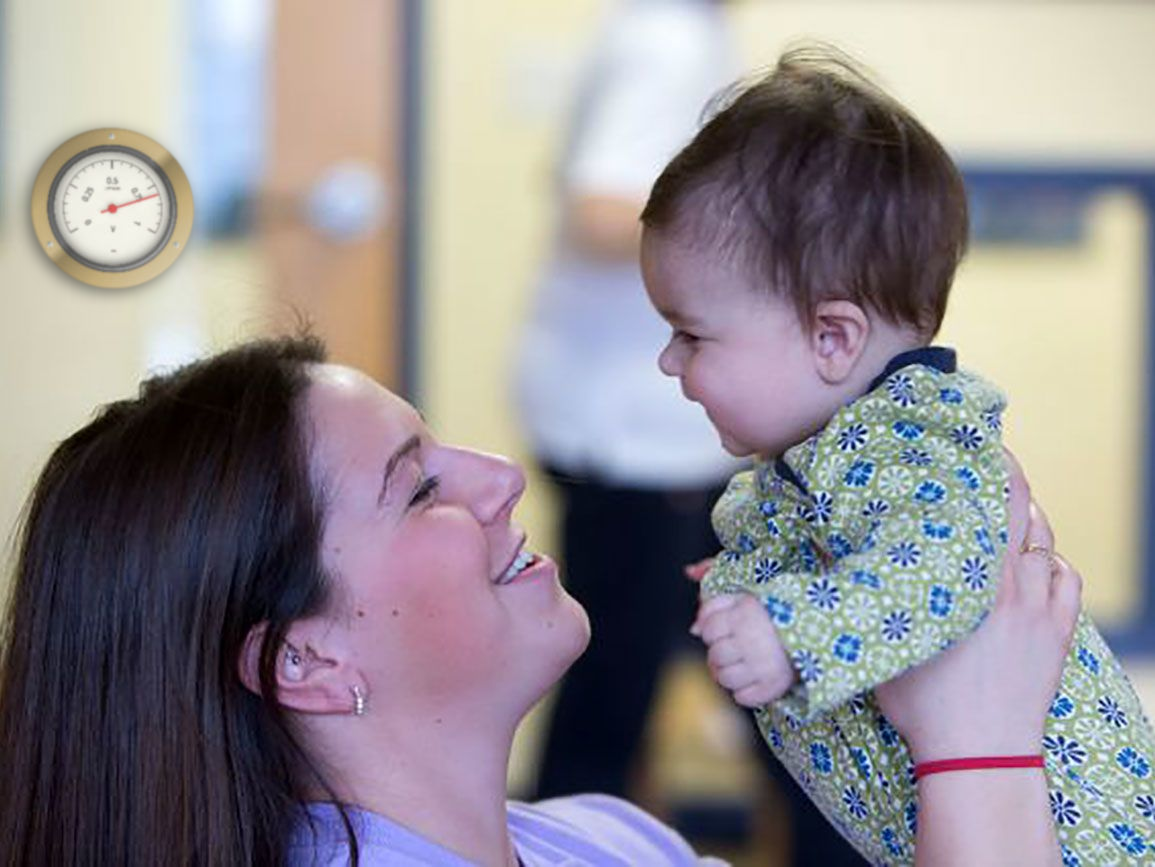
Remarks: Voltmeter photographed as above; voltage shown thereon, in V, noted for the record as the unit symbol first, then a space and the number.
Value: V 0.8
